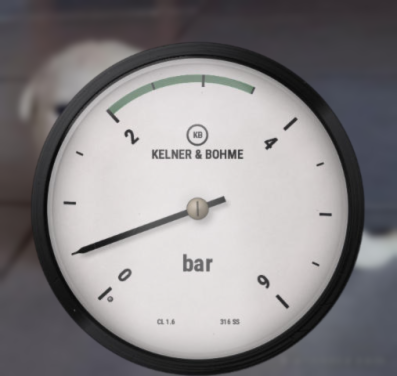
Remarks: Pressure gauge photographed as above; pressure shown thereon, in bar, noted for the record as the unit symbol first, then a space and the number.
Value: bar 0.5
